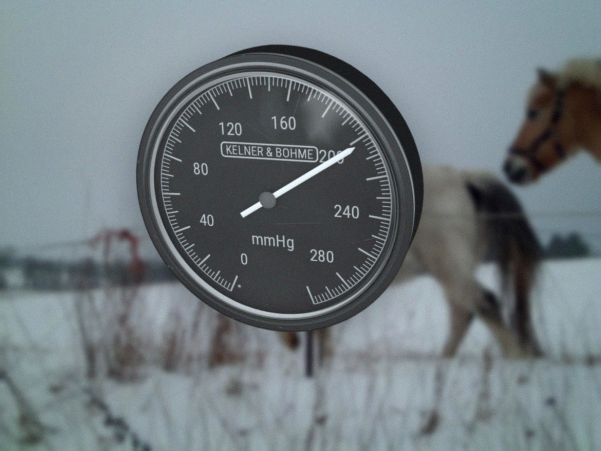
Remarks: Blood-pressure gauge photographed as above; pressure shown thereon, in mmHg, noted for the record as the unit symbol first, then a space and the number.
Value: mmHg 202
